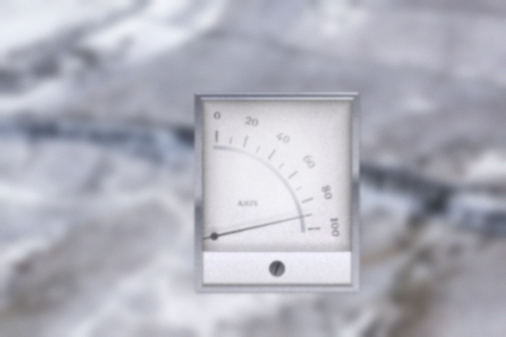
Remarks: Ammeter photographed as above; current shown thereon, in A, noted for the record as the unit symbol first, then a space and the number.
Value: A 90
